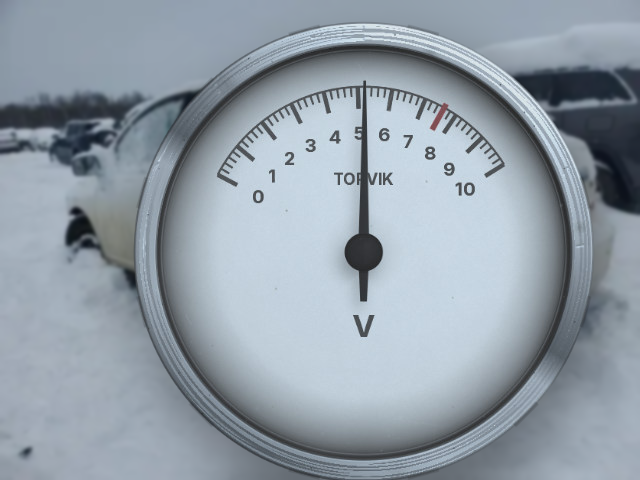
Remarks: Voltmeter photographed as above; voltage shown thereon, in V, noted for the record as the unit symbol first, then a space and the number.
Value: V 5.2
